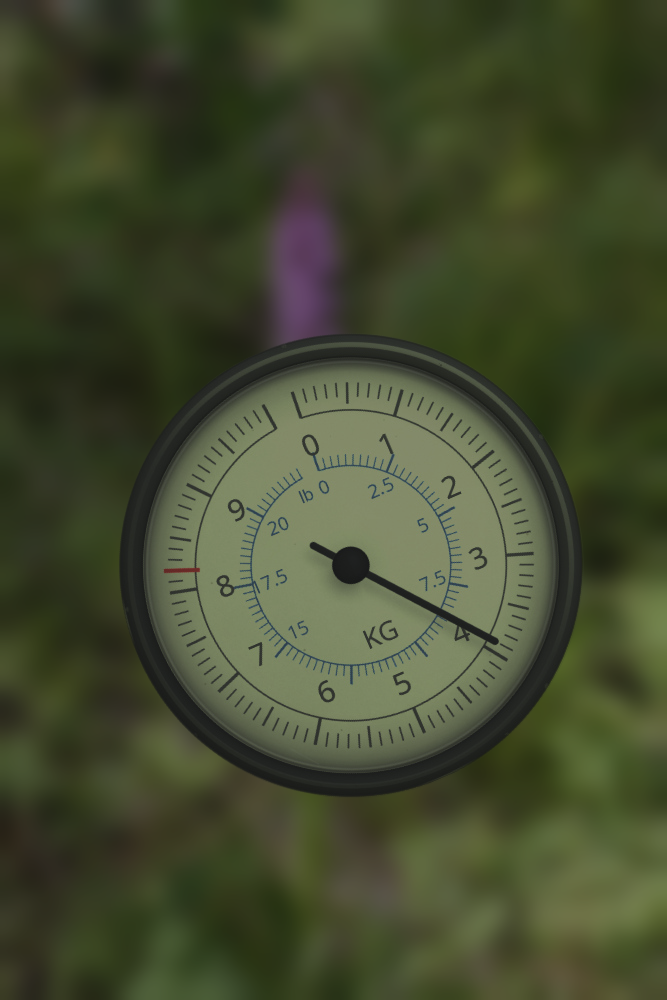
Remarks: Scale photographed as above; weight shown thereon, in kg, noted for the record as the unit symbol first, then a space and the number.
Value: kg 3.9
